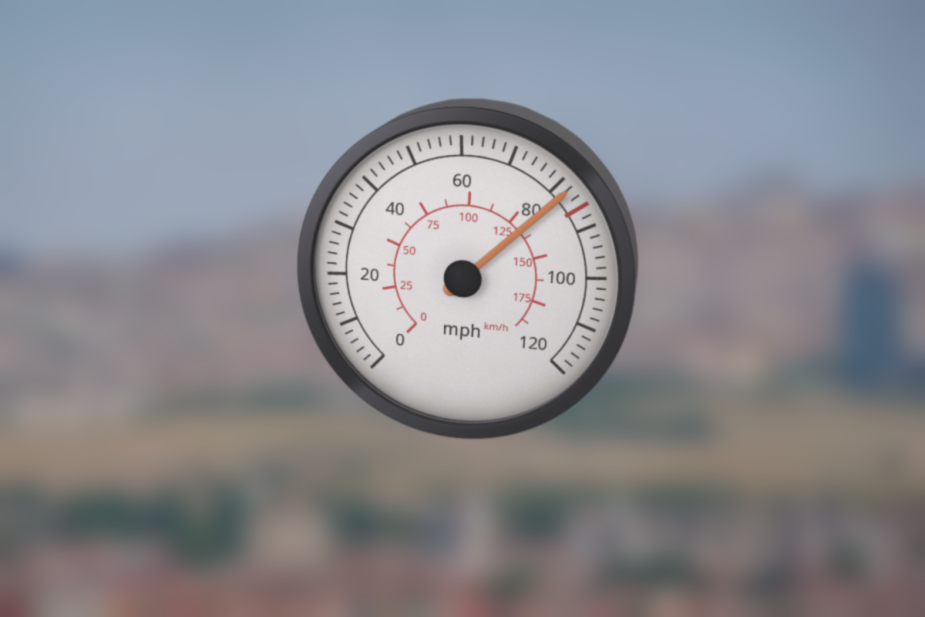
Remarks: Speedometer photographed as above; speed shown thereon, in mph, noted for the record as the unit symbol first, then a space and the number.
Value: mph 82
